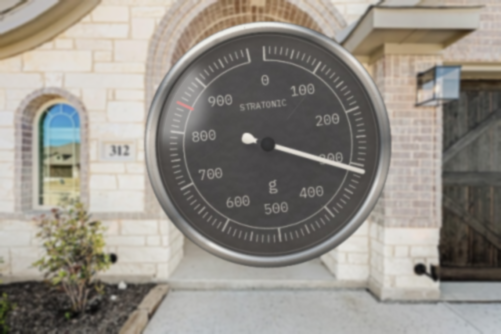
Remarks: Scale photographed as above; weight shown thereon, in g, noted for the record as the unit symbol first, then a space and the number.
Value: g 310
